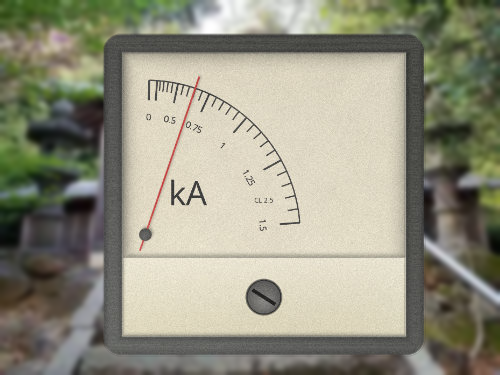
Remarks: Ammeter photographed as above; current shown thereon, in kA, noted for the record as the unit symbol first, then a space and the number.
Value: kA 0.65
